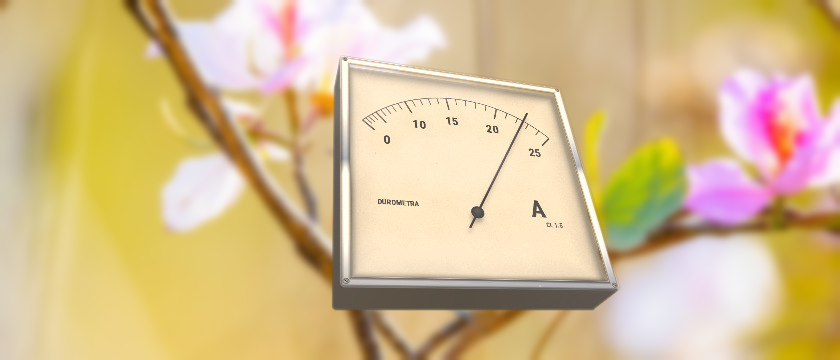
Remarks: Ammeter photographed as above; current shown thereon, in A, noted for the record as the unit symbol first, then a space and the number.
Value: A 22.5
